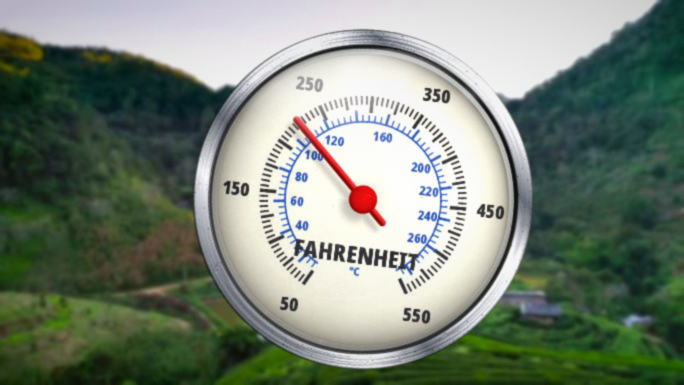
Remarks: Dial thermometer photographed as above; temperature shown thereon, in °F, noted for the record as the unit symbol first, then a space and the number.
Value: °F 225
